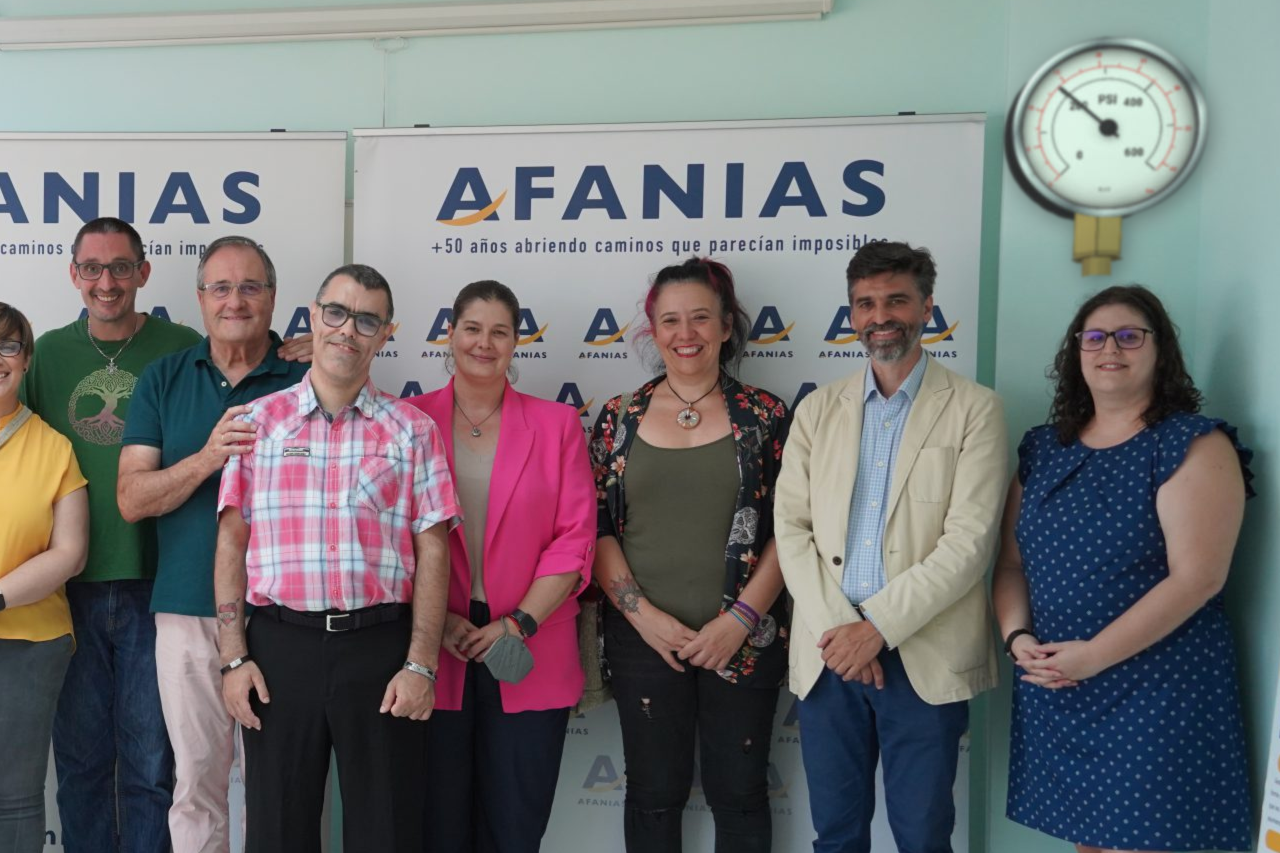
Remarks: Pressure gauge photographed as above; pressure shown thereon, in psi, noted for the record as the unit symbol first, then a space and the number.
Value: psi 200
